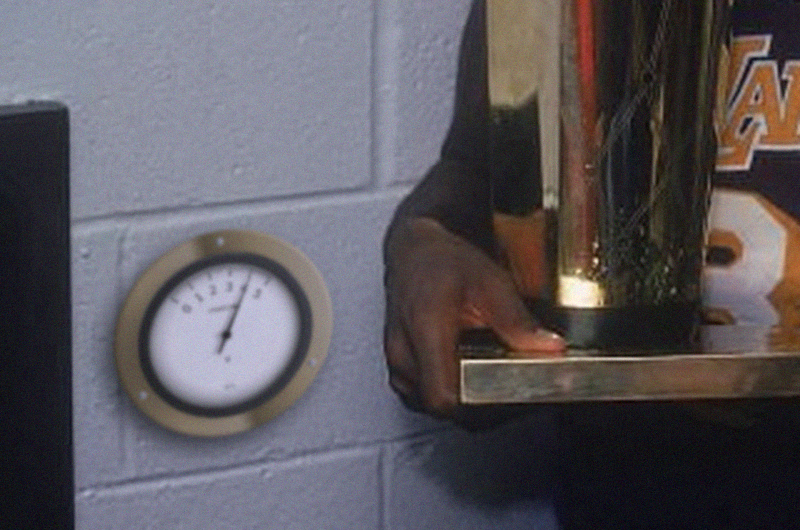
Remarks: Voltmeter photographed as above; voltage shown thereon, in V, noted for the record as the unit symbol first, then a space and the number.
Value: V 4
